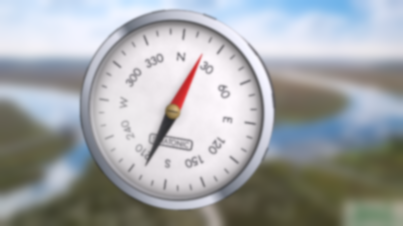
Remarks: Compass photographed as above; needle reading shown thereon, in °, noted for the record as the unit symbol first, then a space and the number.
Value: ° 20
